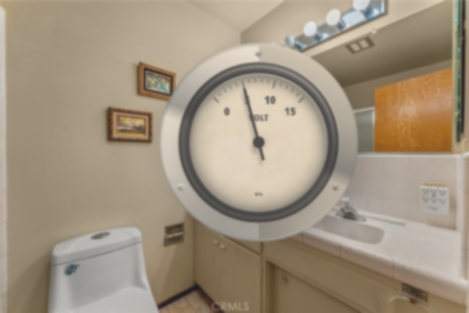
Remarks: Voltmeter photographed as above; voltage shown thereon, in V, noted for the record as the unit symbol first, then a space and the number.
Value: V 5
